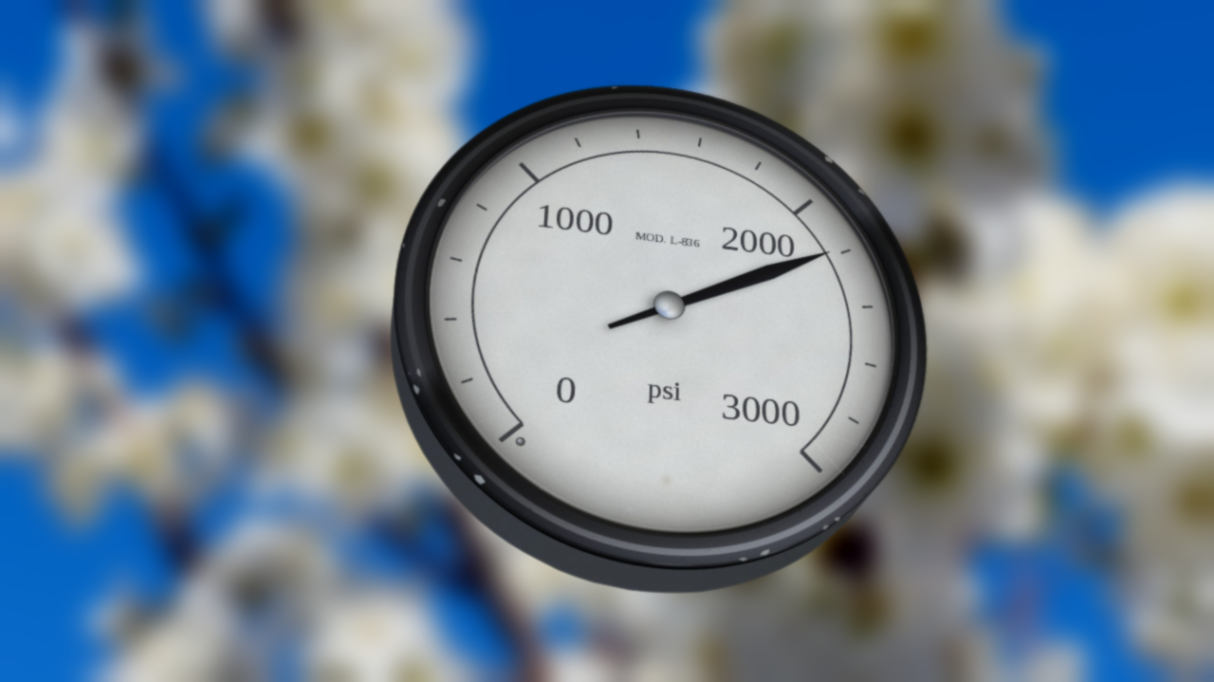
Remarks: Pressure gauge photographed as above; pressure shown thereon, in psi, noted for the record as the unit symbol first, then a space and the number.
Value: psi 2200
